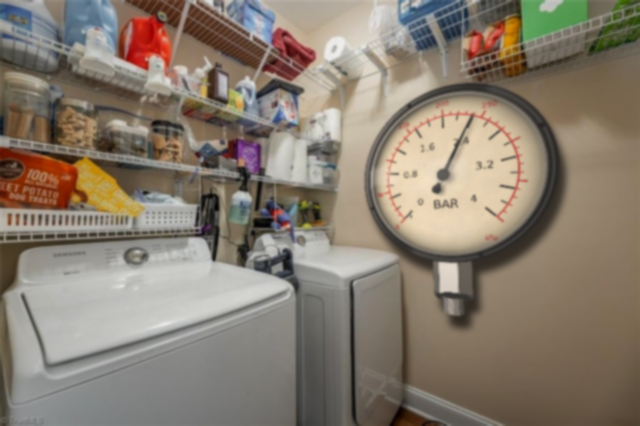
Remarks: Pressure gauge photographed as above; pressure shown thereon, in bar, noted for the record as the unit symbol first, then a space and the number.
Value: bar 2.4
